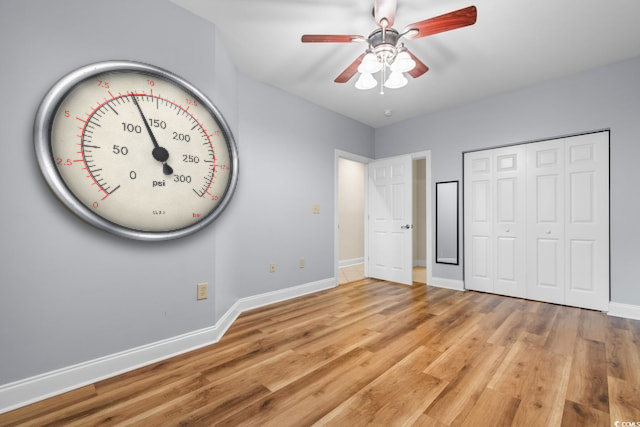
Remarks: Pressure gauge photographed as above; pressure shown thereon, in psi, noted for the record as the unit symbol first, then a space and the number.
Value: psi 125
